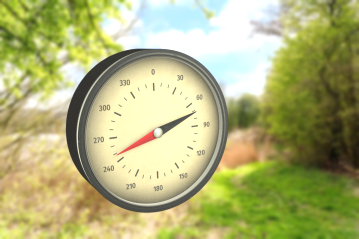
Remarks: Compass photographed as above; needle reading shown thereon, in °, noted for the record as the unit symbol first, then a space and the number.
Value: ° 250
